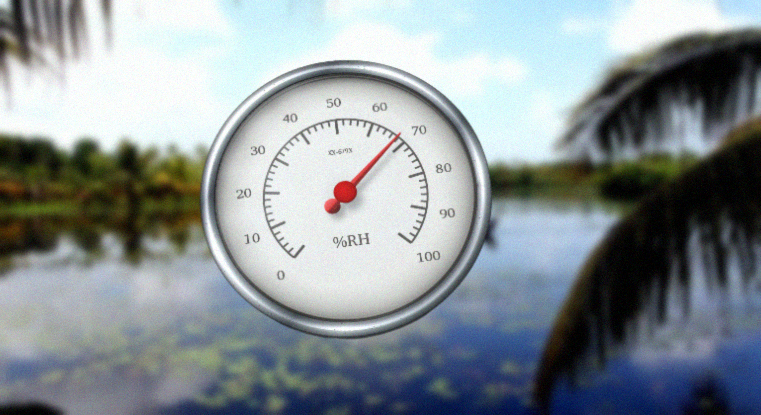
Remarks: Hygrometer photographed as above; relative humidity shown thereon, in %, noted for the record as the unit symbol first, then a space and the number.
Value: % 68
